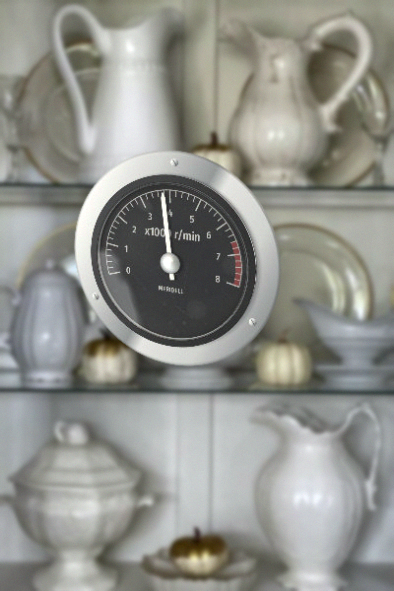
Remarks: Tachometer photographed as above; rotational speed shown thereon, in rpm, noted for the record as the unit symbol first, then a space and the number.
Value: rpm 3800
